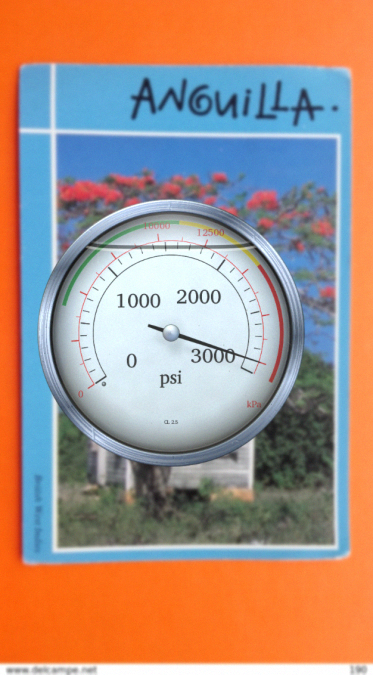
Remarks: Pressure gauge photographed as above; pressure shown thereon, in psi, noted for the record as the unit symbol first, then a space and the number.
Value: psi 2900
